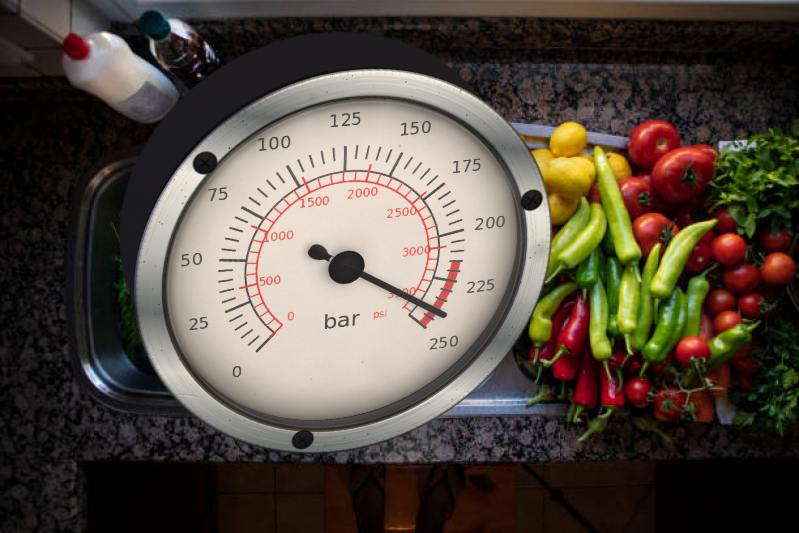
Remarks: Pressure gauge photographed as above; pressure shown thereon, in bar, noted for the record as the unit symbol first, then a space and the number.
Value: bar 240
